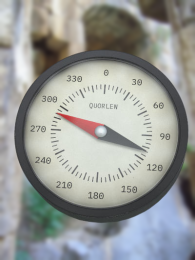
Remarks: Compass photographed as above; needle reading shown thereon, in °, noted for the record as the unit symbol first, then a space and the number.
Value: ° 290
